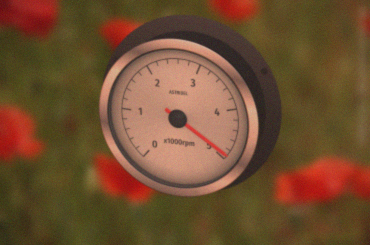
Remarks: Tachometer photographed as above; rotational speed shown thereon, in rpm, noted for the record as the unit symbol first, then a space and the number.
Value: rpm 4900
